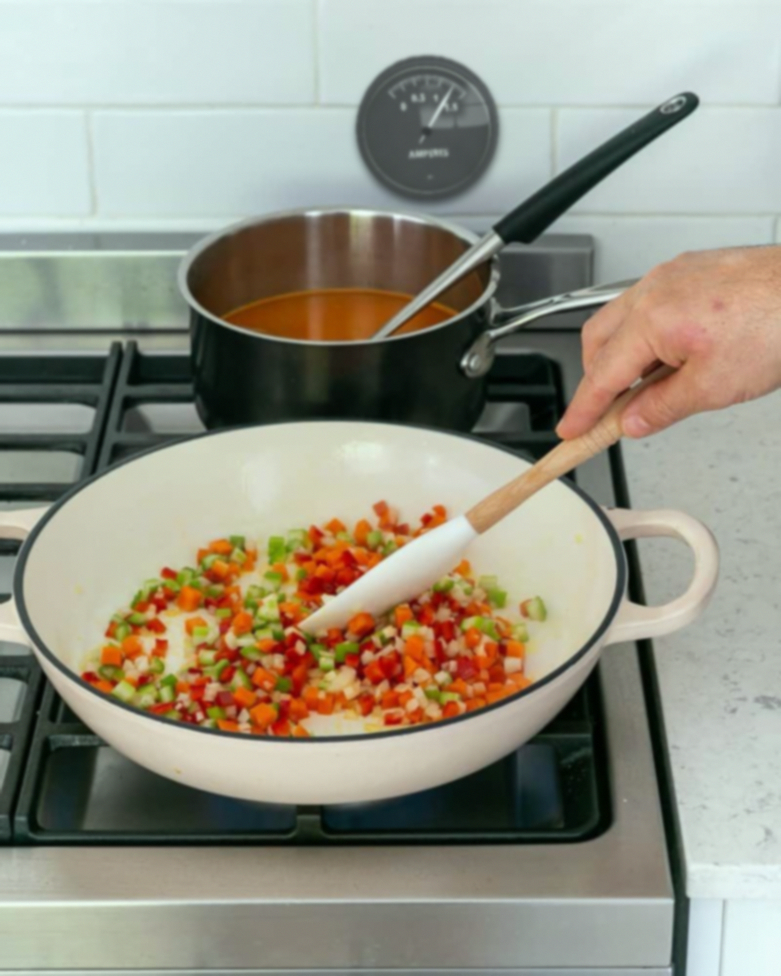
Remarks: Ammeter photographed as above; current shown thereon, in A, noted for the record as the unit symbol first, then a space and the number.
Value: A 1.25
